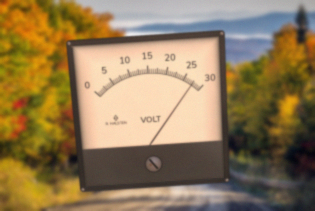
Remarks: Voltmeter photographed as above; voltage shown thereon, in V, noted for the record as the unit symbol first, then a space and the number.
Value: V 27.5
